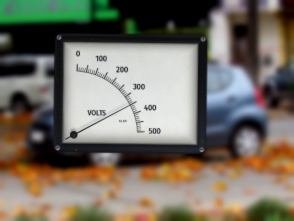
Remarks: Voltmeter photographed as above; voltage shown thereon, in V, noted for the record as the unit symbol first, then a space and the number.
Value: V 350
